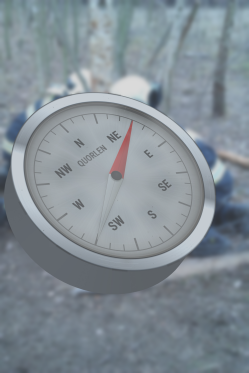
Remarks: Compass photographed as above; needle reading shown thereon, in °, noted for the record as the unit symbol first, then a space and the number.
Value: ° 60
